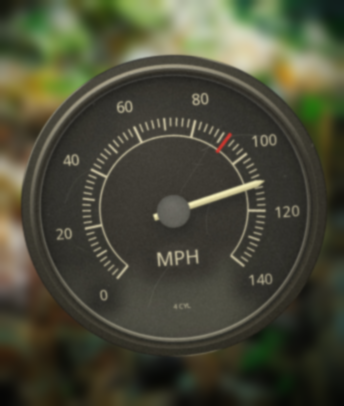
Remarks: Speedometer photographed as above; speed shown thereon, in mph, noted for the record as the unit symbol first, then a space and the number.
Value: mph 110
